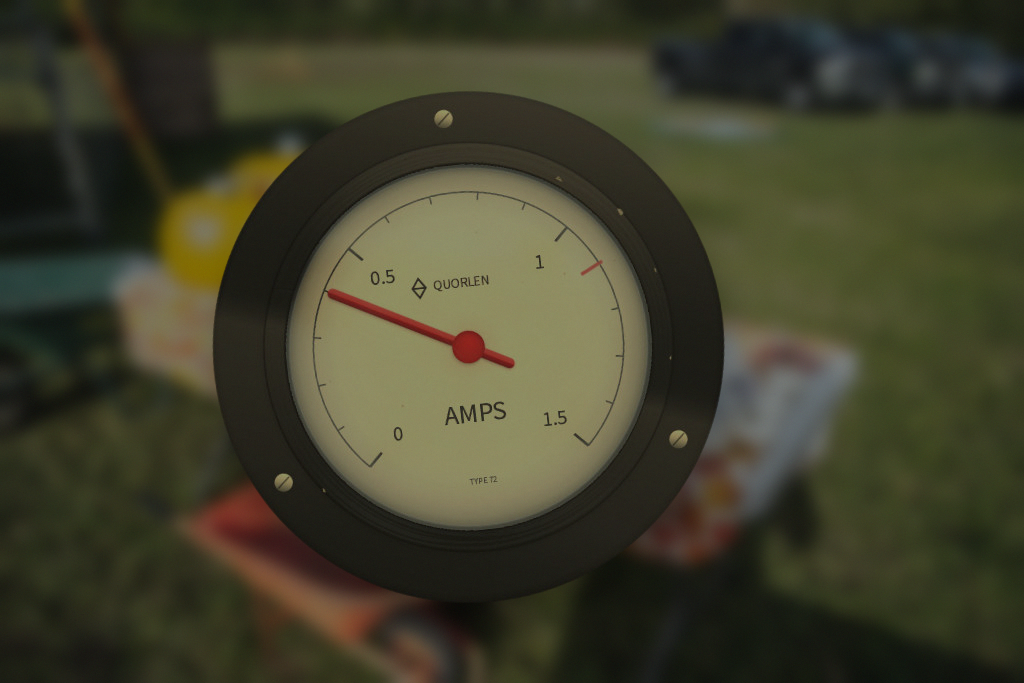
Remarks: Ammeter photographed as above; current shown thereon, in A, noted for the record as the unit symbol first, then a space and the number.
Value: A 0.4
